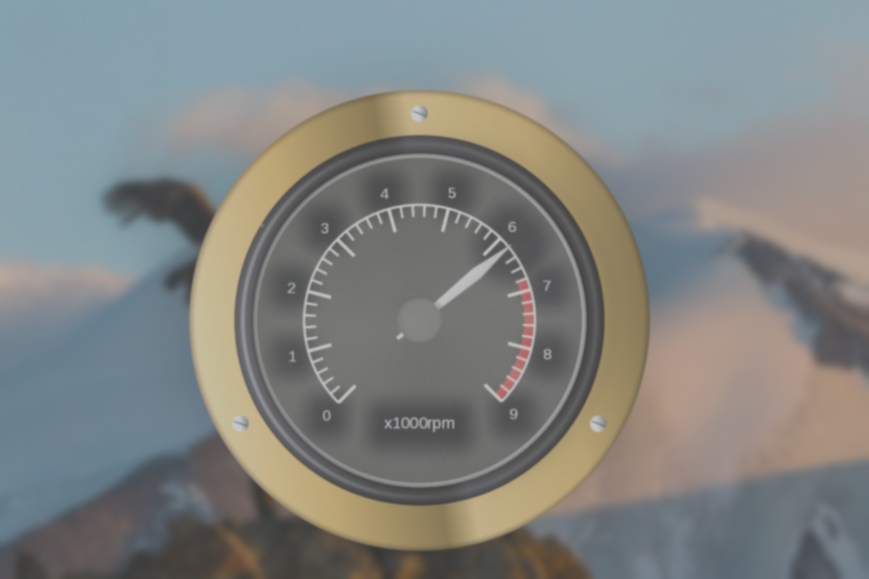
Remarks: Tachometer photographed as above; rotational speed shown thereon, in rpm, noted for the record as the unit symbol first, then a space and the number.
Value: rpm 6200
